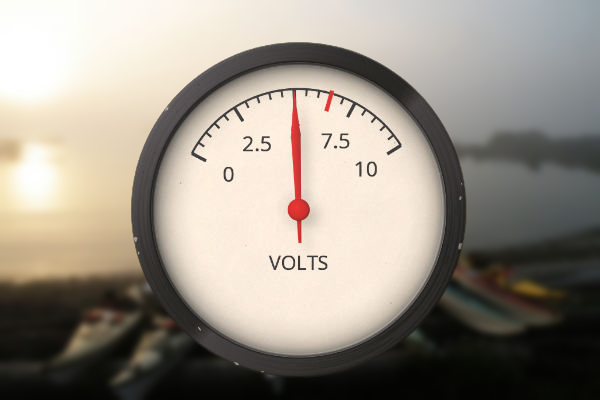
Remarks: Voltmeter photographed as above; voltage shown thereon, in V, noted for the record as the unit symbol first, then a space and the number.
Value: V 5
